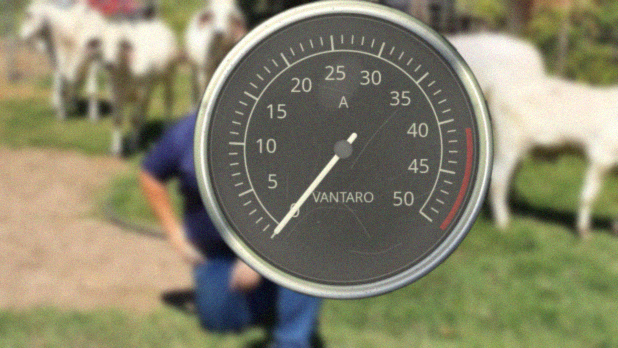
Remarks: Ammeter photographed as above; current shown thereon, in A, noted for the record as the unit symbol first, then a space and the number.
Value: A 0
